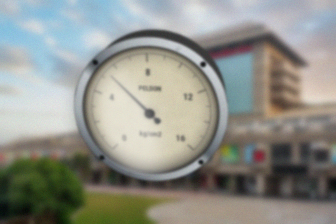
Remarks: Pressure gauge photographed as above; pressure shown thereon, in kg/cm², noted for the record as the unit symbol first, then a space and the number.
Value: kg/cm² 5.5
